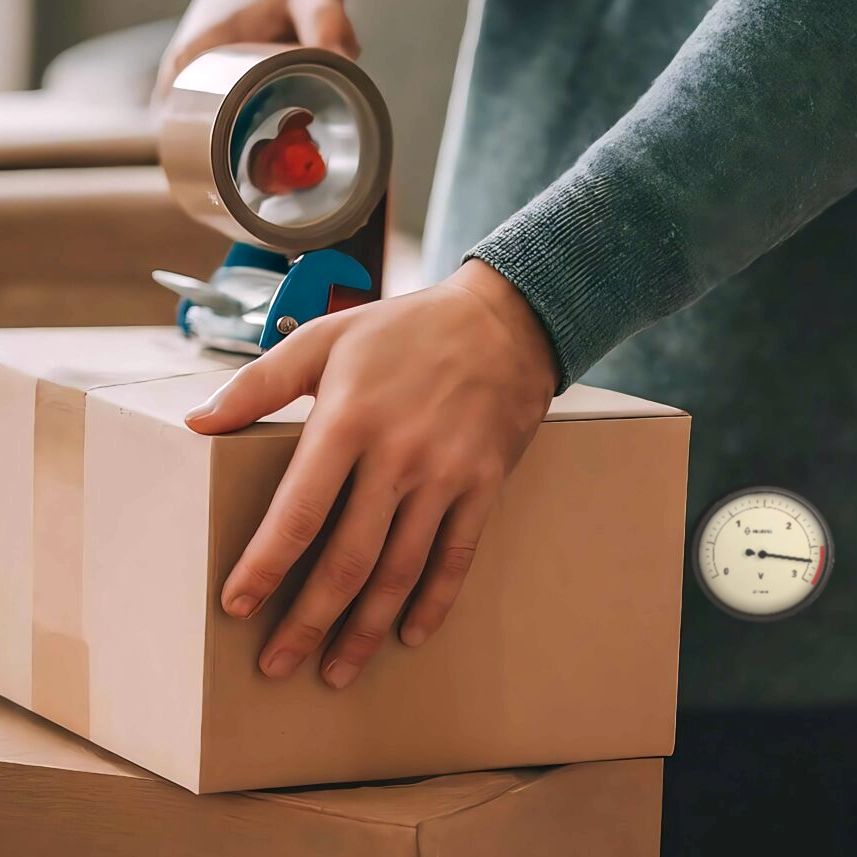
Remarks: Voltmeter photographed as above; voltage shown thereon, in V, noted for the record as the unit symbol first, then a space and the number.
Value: V 2.7
